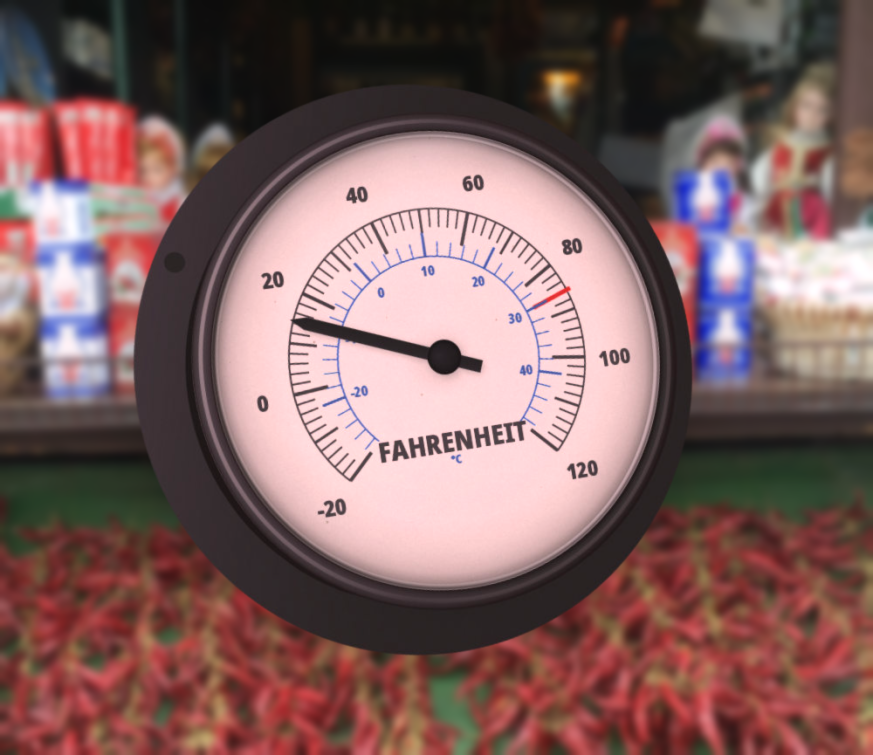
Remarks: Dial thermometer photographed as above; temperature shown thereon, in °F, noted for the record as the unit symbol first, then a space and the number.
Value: °F 14
